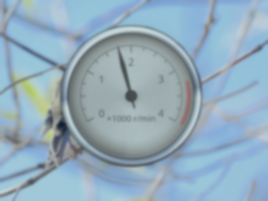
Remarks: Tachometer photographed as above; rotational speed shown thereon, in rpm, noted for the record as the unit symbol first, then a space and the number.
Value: rpm 1750
